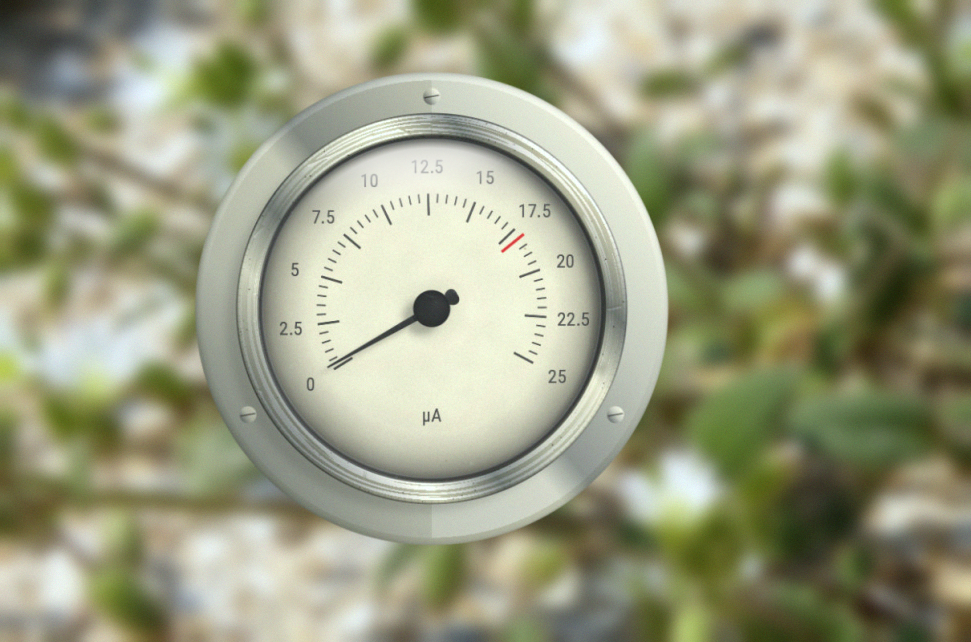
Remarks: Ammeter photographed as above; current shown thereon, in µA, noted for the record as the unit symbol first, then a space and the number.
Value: µA 0.25
